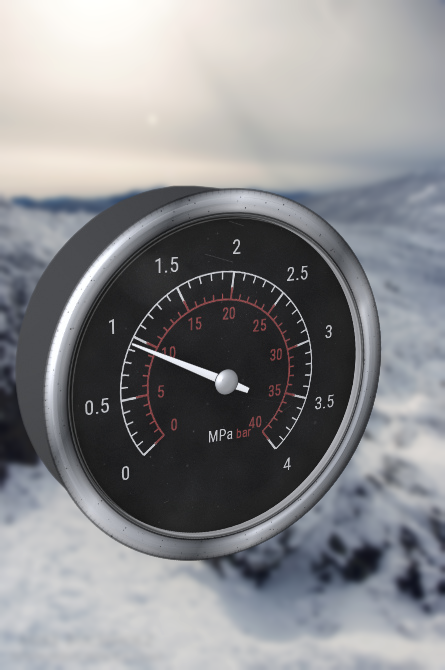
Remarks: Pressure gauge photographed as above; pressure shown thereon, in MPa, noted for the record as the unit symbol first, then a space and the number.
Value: MPa 0.95
